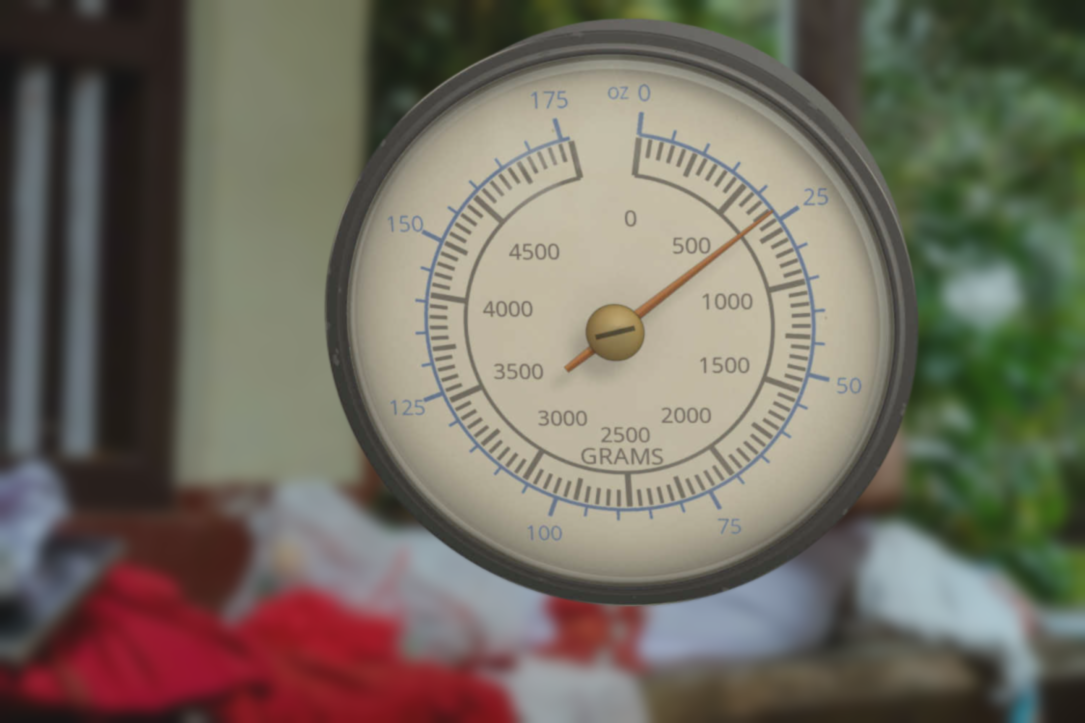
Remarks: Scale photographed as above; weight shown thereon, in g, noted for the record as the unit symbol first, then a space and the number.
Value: g 650
